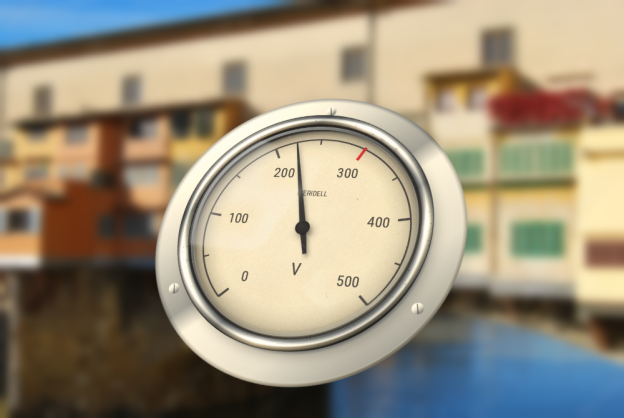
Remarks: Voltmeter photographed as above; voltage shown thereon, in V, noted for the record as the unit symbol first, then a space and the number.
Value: V 225
